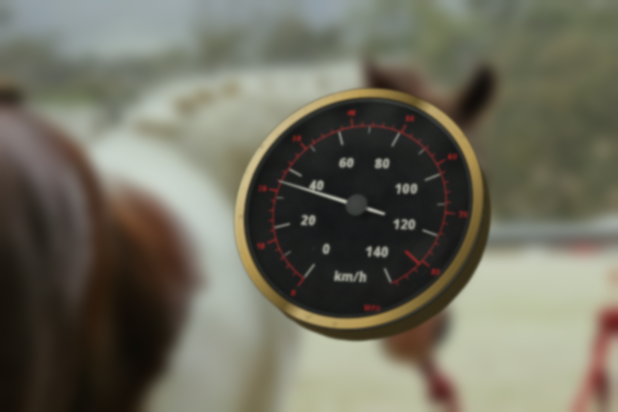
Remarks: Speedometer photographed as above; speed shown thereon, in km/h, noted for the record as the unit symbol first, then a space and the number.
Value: km/h 35
